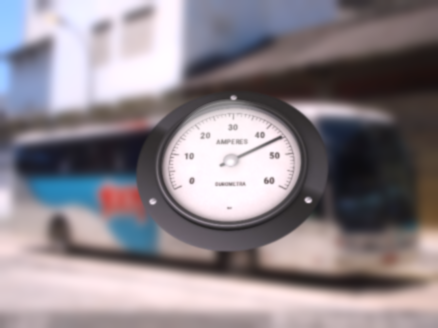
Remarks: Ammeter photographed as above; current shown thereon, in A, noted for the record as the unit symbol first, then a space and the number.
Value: A 45
